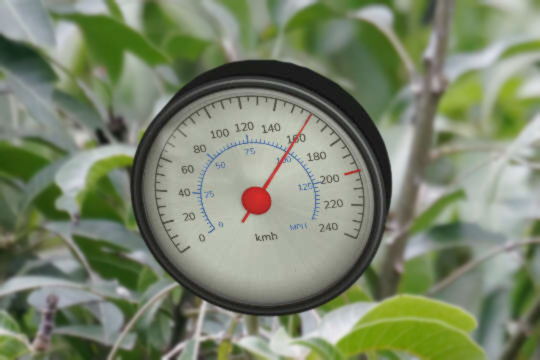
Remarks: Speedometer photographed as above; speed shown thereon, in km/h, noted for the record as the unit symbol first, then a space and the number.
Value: km/h 160
